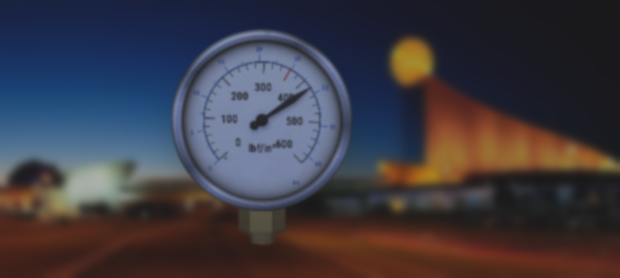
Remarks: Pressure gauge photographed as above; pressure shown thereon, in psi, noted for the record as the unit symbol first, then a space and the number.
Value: psi 420
